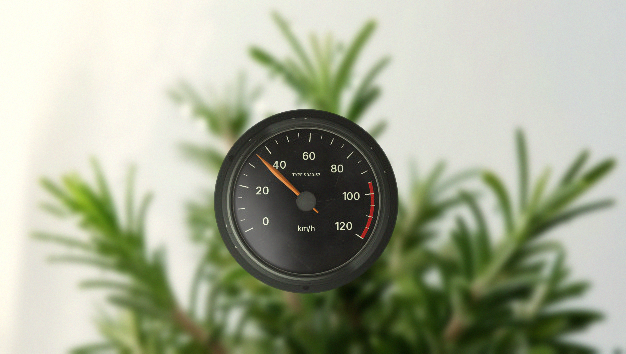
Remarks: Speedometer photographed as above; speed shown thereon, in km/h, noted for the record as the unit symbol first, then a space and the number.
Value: km/h 35
